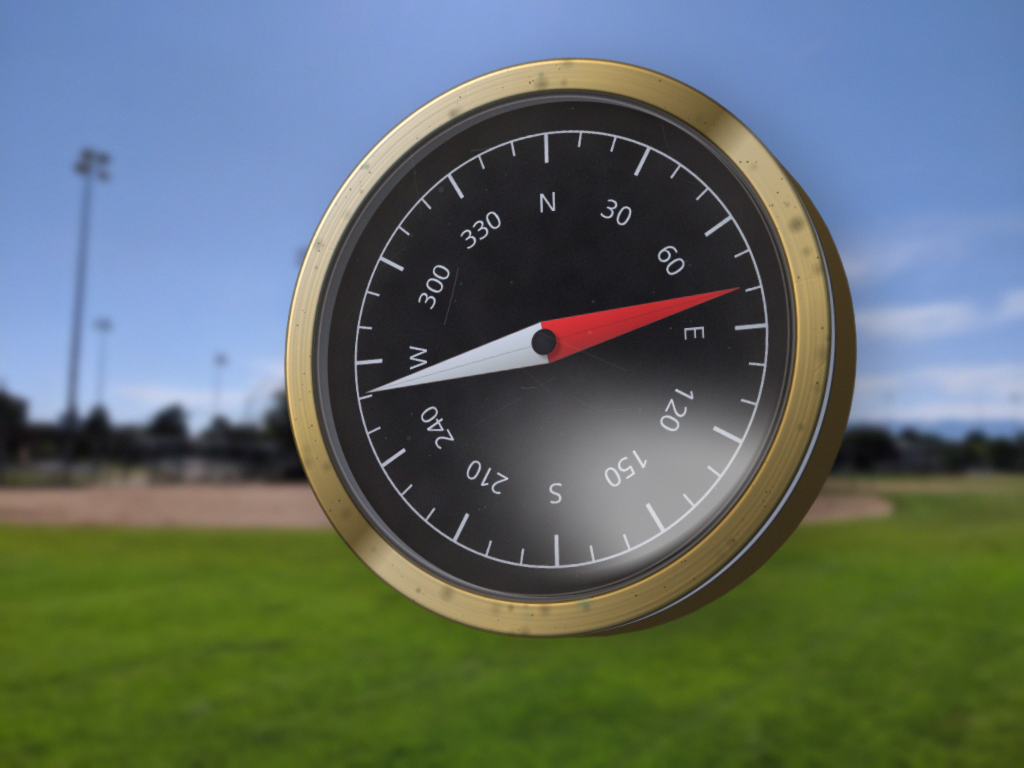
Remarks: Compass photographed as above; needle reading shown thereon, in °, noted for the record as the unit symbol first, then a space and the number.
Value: ° 80
